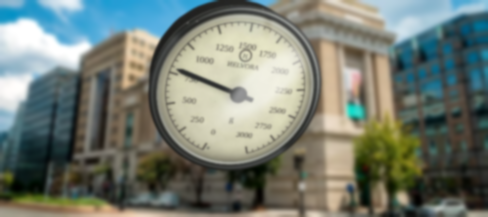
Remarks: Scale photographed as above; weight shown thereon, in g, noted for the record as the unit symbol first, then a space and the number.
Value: g 800
